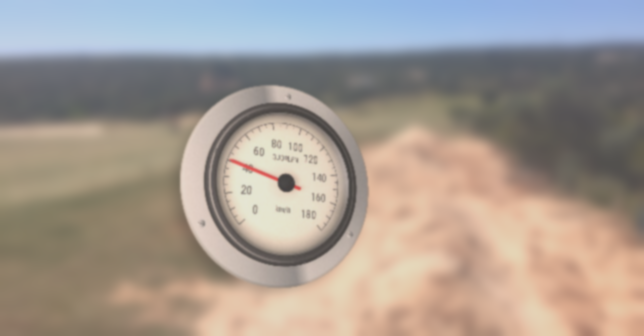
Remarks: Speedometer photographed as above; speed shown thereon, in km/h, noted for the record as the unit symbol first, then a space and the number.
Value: km/h 40
